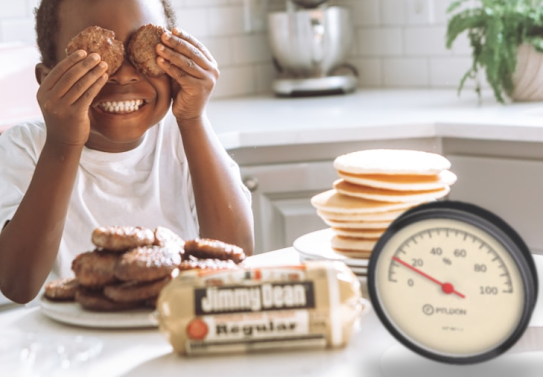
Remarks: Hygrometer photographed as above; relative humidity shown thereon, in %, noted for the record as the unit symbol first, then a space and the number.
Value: % 15
